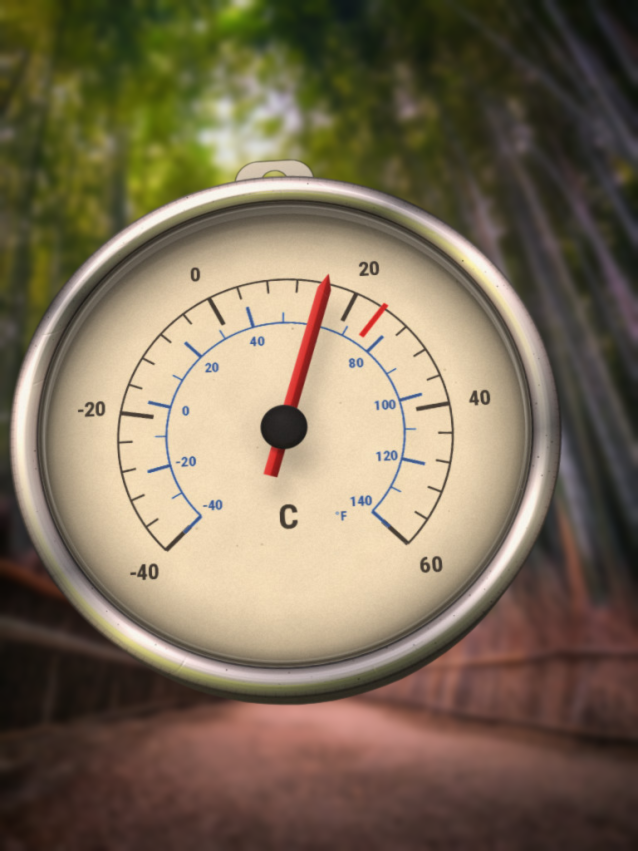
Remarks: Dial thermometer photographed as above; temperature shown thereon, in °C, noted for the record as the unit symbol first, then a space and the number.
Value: °C 16
